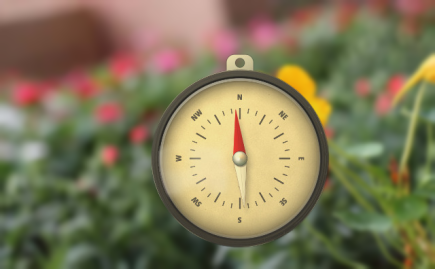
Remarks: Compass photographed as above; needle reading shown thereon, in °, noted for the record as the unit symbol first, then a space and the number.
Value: ° 355
